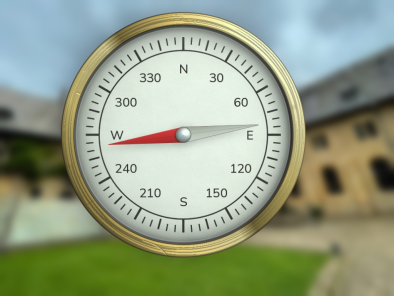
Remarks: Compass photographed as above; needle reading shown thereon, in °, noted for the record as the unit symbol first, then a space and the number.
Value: ° 262.5
